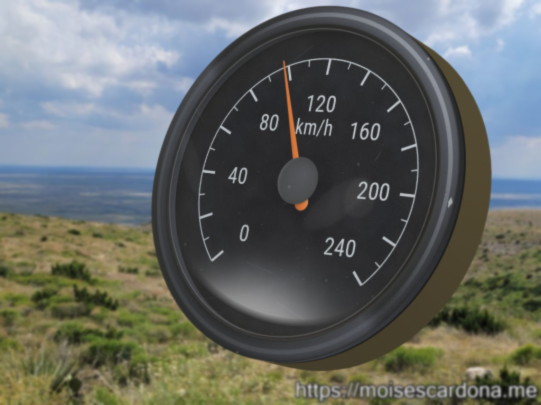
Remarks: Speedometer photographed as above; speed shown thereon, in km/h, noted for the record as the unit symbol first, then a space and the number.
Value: km/h 100
